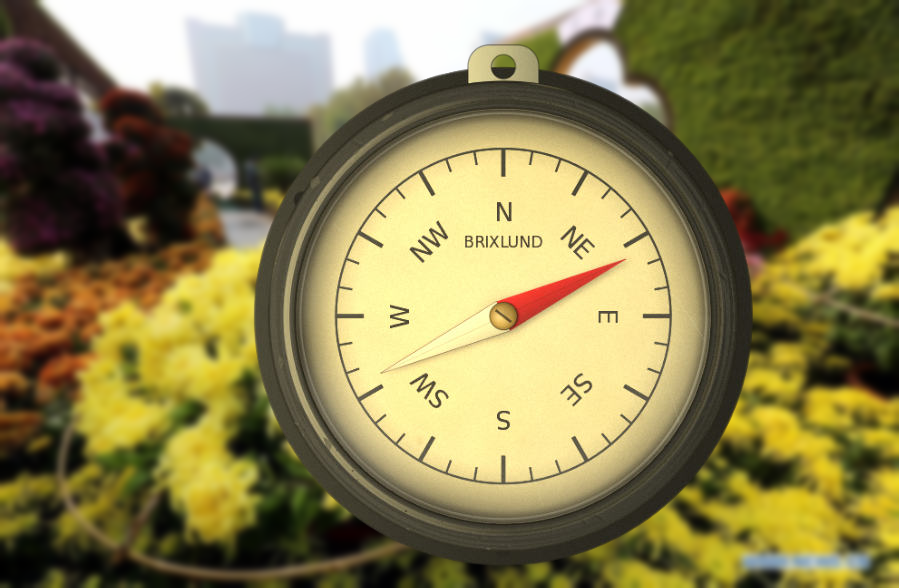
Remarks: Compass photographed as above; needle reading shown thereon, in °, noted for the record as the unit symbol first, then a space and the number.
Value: ° 65
